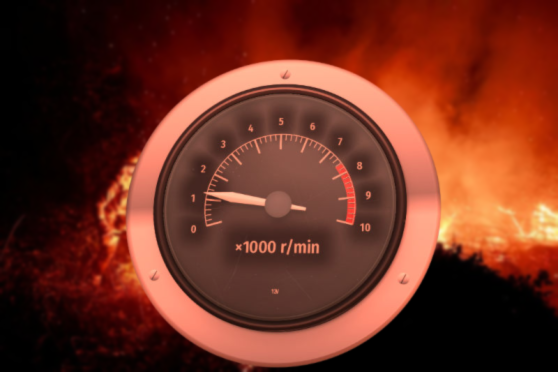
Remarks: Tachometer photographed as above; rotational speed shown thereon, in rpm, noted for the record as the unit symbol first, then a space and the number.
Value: rpm 1200
